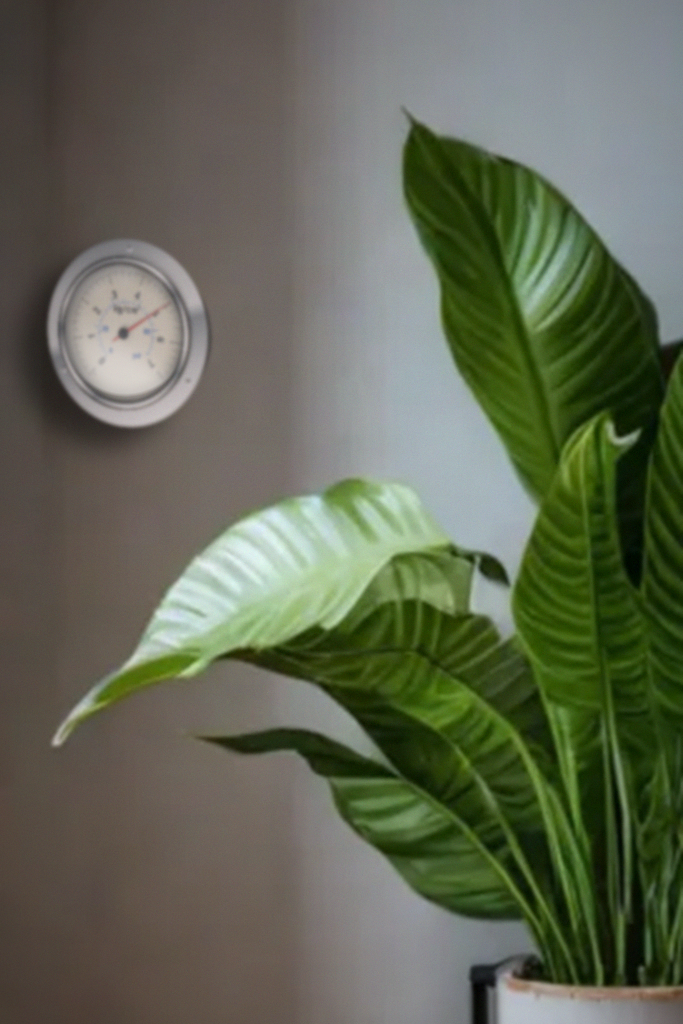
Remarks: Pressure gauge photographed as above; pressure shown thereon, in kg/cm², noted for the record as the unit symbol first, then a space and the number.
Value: kg/cm² 5
